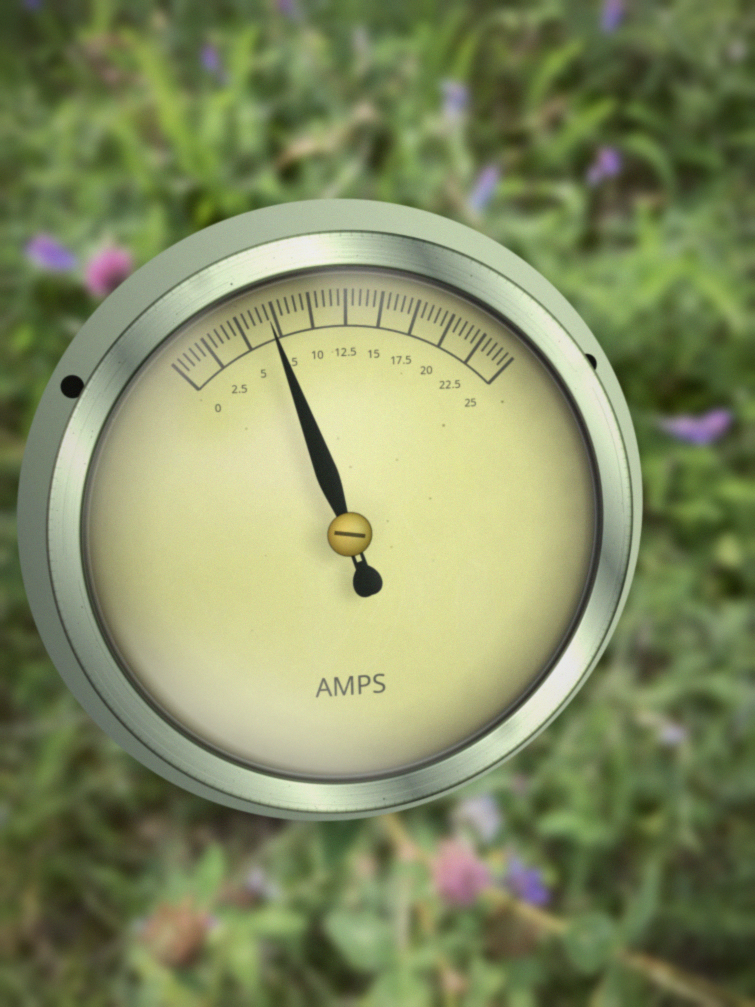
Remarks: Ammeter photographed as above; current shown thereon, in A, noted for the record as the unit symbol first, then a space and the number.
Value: A 7
